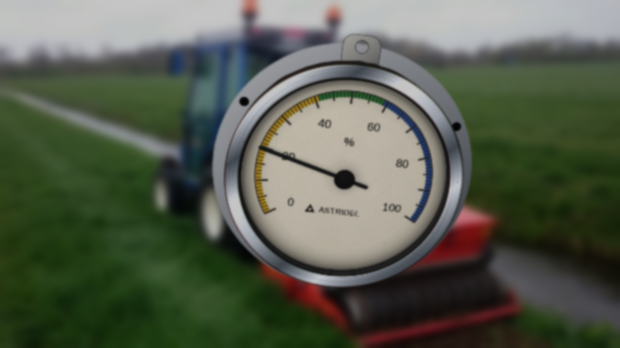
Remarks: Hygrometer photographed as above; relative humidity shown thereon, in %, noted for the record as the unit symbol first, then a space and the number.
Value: % 20
